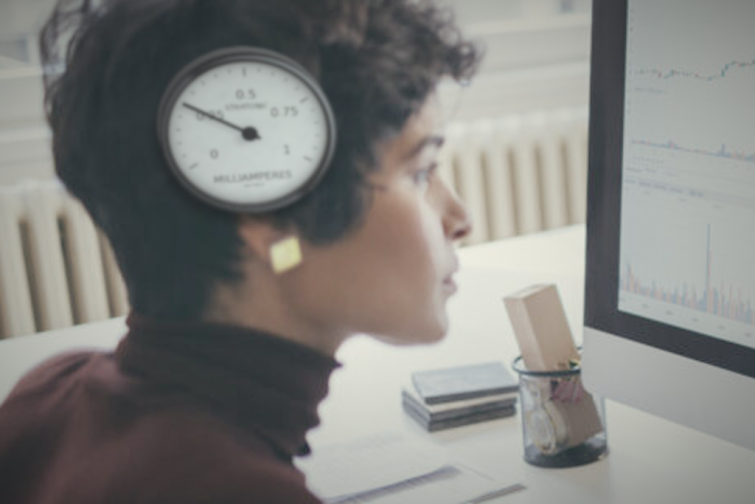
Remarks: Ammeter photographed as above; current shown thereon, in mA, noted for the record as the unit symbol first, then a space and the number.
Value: mA 0.25
